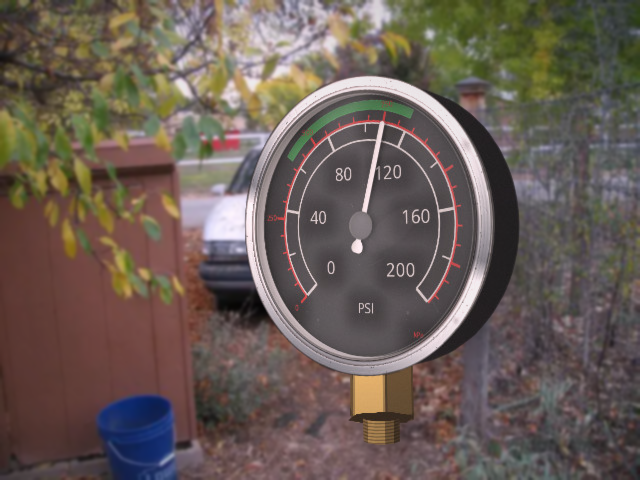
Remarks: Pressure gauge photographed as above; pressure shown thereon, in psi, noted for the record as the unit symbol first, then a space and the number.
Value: psi 110
